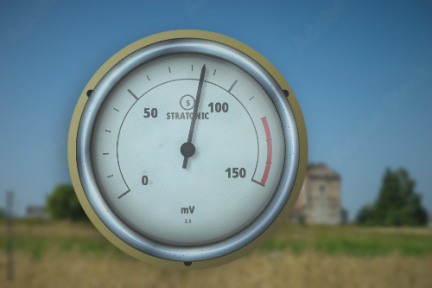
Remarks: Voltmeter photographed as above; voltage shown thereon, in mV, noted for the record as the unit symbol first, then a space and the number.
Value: mV 85
